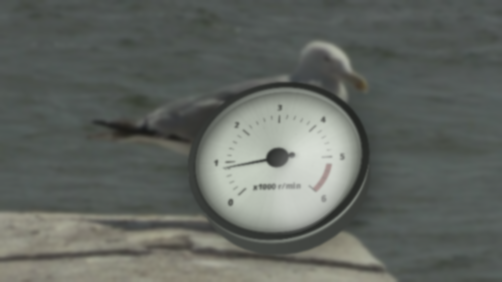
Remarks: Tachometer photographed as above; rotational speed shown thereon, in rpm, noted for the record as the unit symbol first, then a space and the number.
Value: rpm 800
